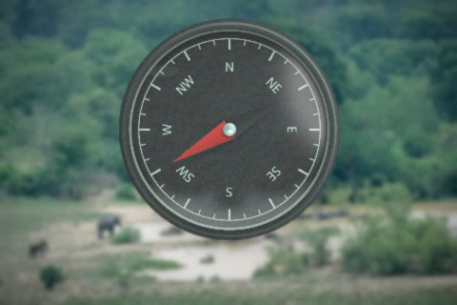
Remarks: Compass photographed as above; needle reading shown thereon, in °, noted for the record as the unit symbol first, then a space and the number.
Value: ° 240
